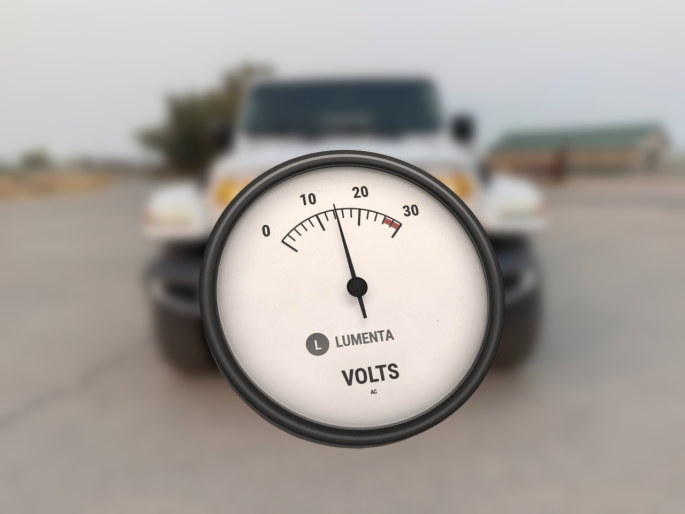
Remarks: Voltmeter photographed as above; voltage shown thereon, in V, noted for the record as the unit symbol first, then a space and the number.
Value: V 14
